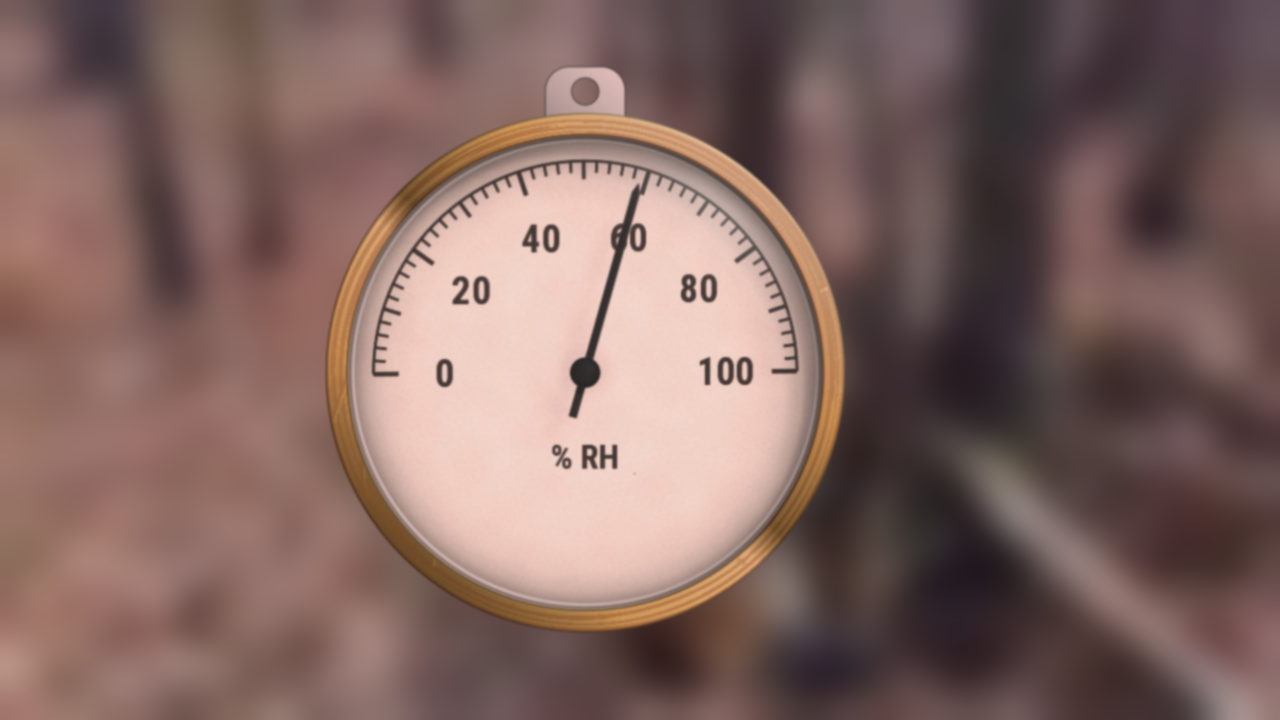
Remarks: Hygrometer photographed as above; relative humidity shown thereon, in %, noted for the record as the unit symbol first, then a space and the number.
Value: % 59
